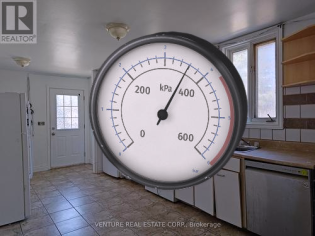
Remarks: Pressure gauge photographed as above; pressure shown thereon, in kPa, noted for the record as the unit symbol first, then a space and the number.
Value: kPa 360
